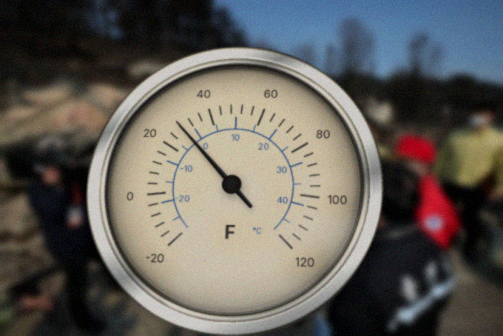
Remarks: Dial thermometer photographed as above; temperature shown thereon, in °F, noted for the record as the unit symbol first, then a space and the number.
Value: °F 28
